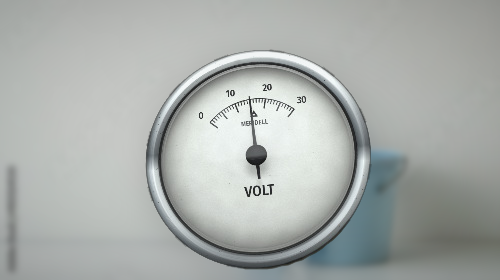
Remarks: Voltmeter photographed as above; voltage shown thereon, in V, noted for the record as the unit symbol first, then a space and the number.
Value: V 15
